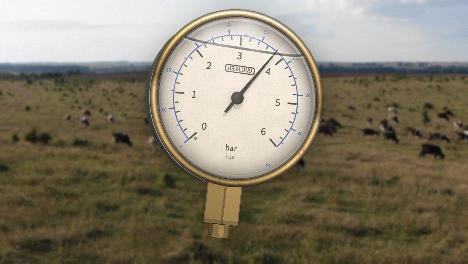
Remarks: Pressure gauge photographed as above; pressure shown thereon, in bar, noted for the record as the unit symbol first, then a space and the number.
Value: bar 3.8
